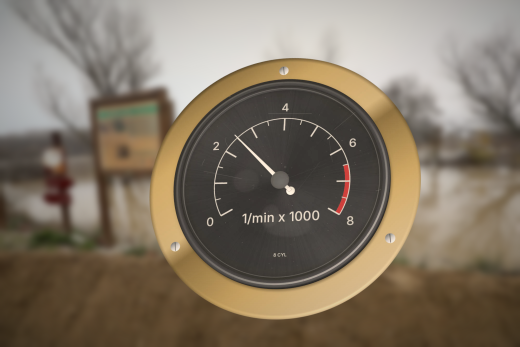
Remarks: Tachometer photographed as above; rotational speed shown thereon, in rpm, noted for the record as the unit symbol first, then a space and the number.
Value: rpm 2500
